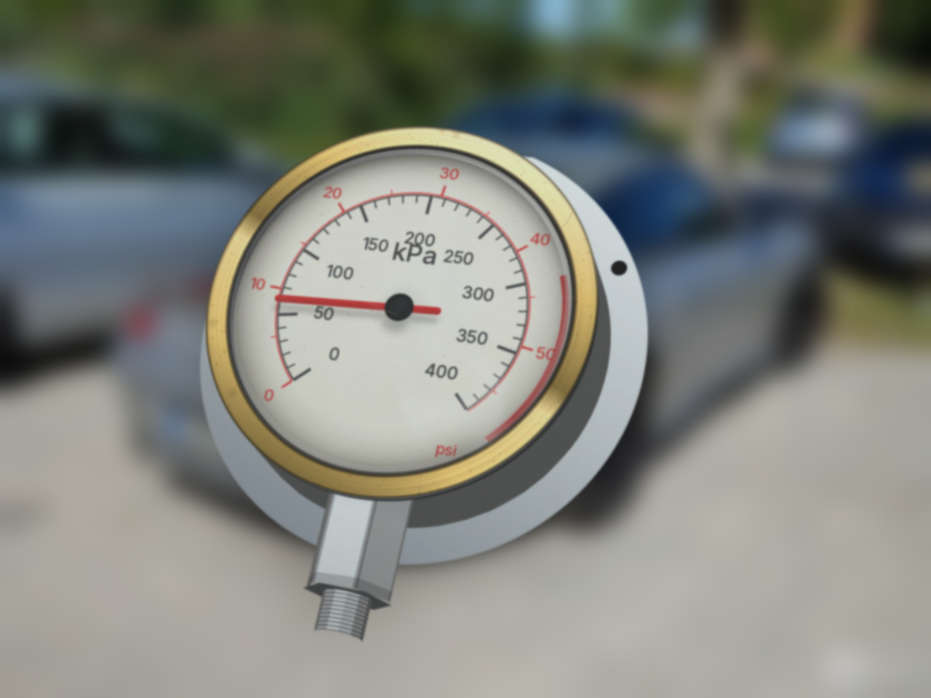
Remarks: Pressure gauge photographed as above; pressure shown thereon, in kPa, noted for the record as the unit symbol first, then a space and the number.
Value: kPa 60
